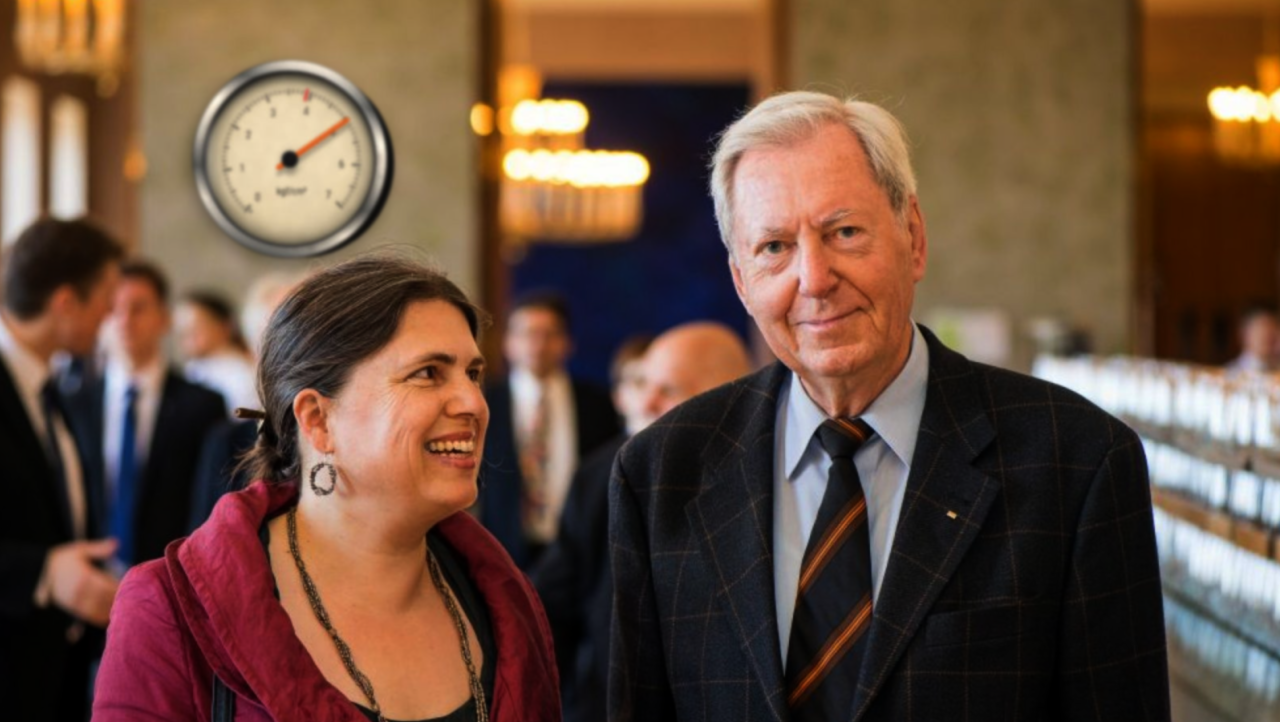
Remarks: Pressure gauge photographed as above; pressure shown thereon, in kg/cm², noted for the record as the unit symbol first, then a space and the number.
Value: kg/cm² 5
